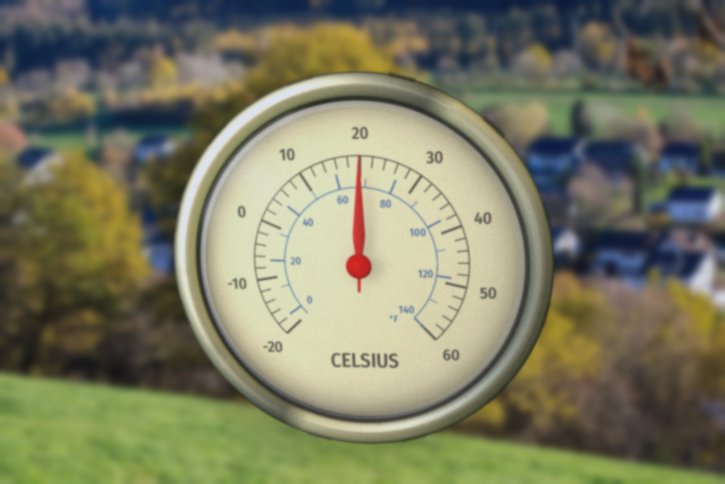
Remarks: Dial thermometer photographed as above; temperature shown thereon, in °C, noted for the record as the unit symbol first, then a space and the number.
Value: °C 20
